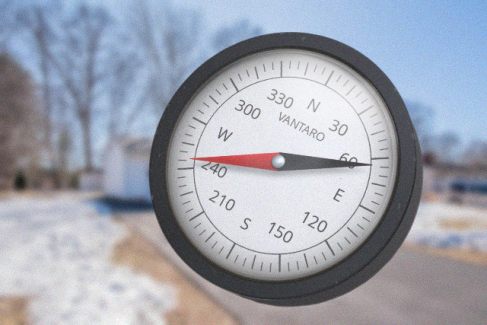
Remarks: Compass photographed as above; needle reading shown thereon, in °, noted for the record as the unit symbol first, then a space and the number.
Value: ° 245
